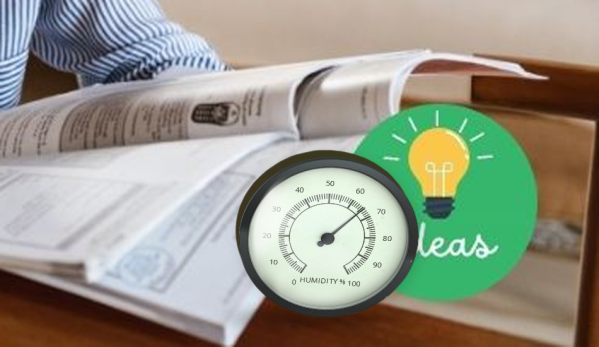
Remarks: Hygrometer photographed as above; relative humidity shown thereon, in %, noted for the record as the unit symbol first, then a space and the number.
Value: % 65
